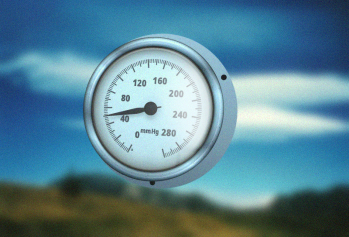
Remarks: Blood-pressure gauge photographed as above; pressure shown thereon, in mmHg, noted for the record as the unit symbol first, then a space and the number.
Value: mmHg 50
